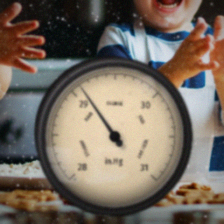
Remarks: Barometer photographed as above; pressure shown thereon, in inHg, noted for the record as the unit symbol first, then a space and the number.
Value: inHg 29.1
